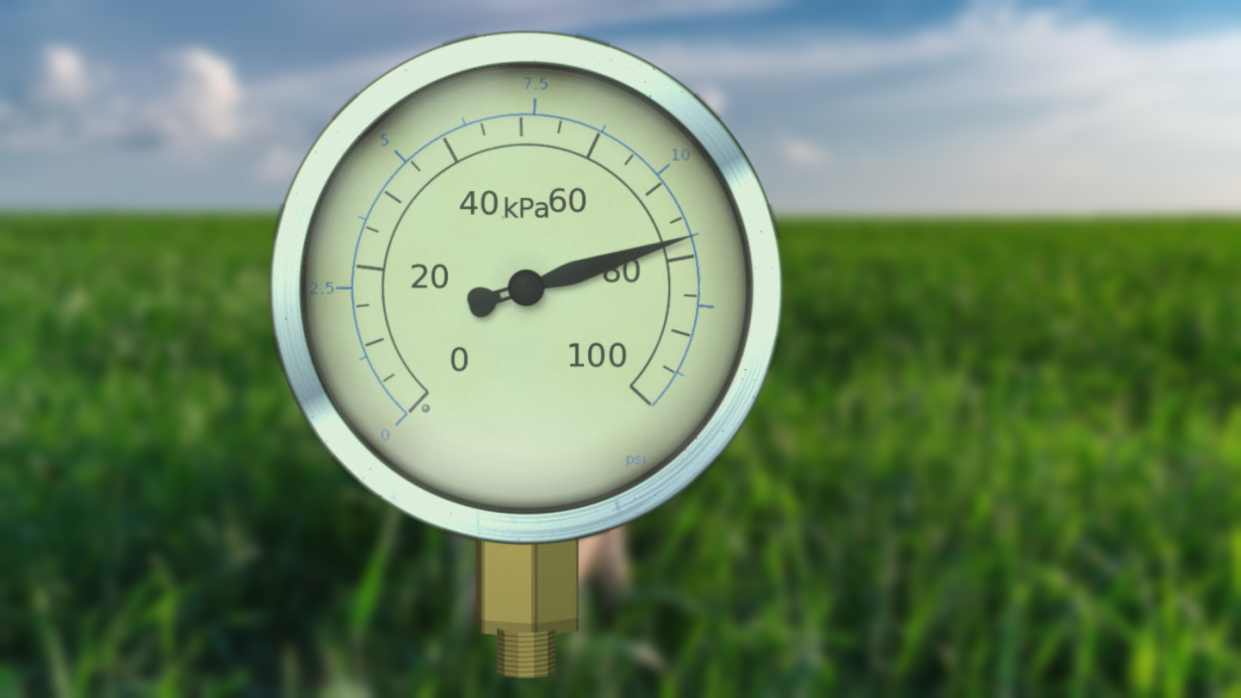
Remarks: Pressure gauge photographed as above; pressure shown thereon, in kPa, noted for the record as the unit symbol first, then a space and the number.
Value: kPa 77.5
